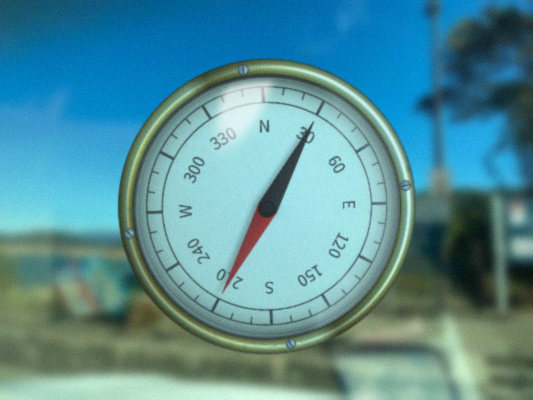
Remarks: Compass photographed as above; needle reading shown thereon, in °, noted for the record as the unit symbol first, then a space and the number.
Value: ° 210
